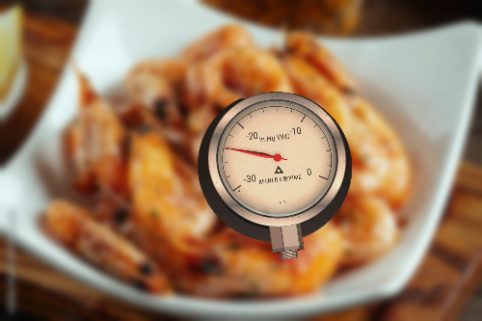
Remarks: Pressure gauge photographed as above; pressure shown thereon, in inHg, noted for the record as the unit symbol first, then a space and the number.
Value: inHg -24
